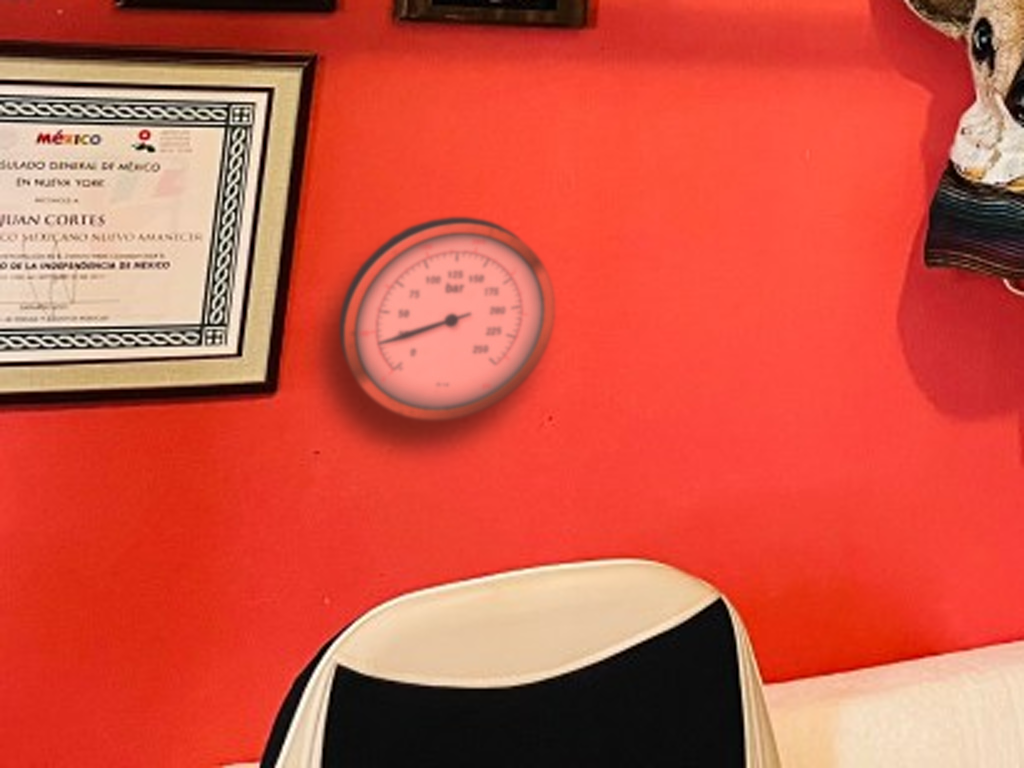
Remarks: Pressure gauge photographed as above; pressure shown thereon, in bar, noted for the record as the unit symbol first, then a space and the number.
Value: bar 25
